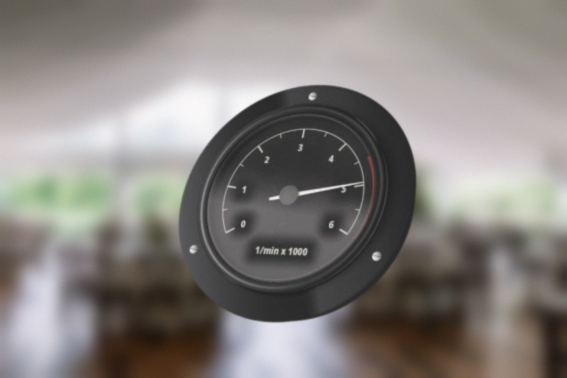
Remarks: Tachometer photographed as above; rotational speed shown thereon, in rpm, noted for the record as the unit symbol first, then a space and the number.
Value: rpm 5000
